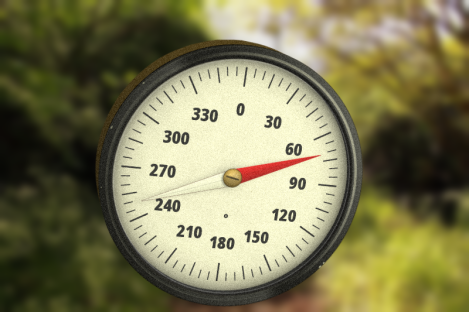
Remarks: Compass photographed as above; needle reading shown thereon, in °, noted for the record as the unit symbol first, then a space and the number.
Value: ° 70
